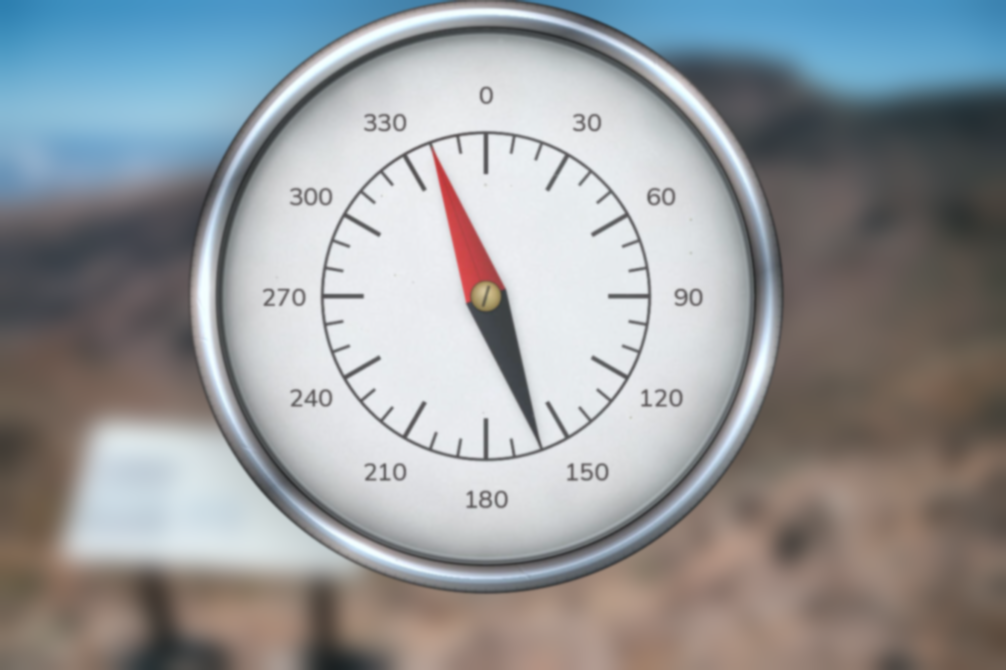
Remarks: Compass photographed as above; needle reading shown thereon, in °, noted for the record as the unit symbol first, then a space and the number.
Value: ° 340
